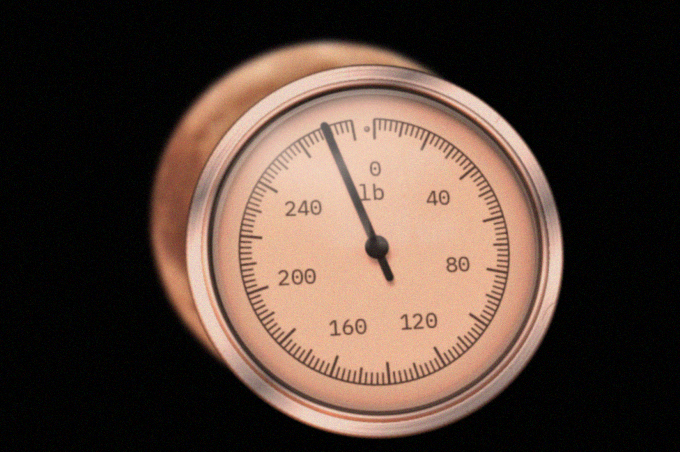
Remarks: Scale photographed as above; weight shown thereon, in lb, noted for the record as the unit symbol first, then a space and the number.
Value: lb 270
